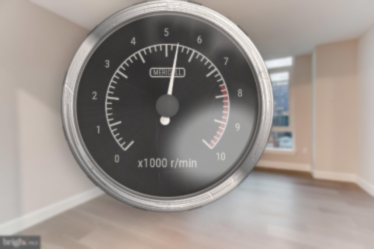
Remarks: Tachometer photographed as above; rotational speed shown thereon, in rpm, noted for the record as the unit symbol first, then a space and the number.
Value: rpm 5400
